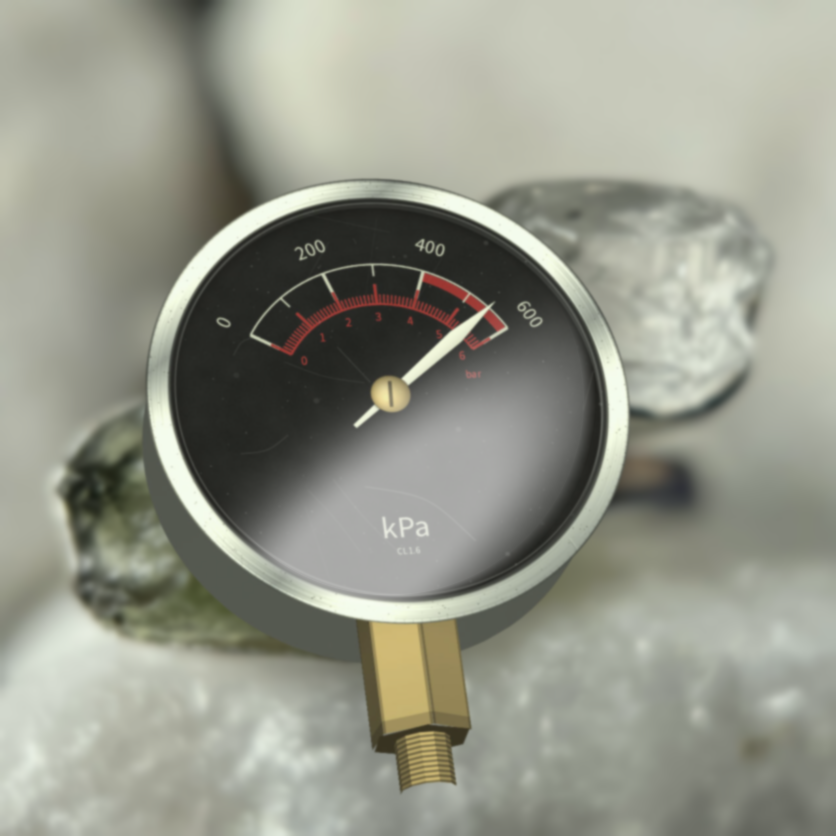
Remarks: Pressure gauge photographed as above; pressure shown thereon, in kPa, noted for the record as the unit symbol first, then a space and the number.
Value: kPa 550
